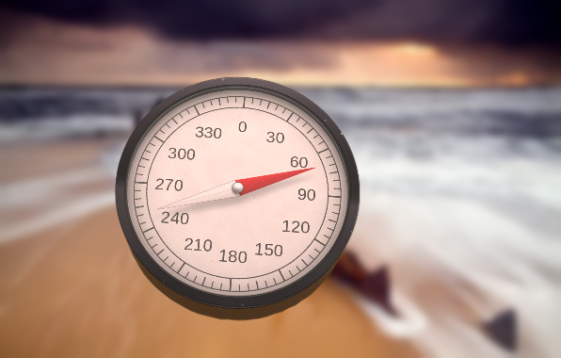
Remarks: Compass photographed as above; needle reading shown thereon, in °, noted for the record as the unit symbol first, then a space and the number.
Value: ° 70
